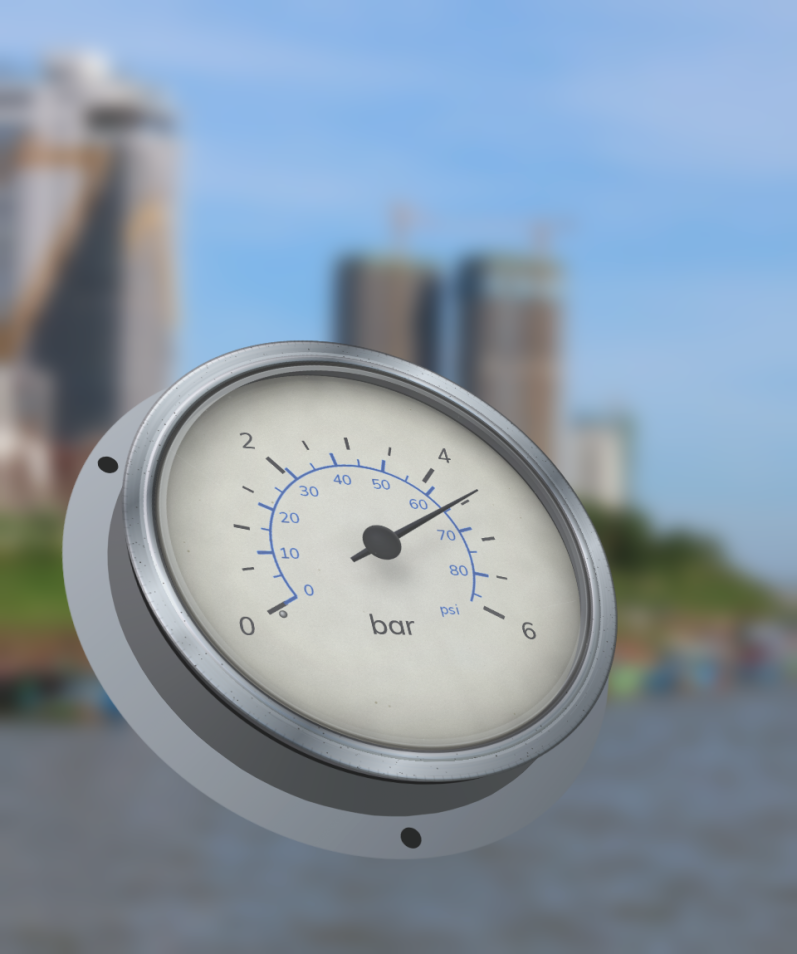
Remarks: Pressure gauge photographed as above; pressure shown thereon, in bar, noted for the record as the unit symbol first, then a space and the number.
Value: bar 4.5
